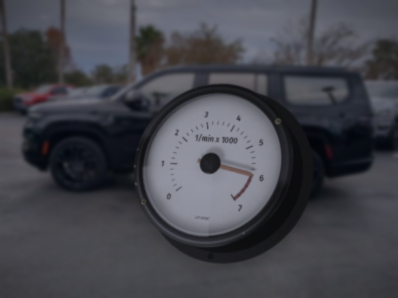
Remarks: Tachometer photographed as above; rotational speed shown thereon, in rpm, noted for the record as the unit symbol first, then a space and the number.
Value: rpm 6000
